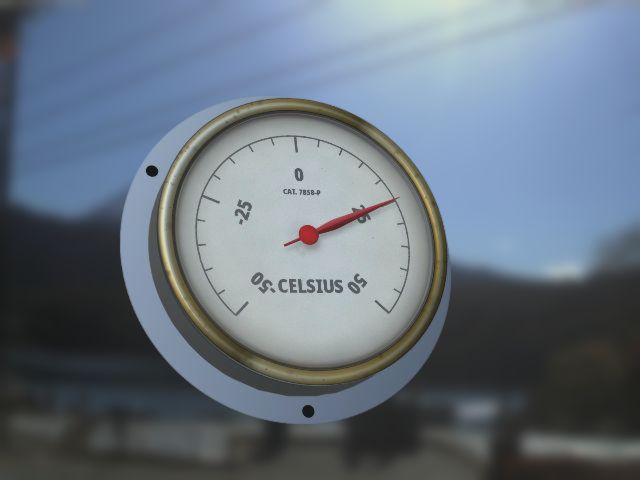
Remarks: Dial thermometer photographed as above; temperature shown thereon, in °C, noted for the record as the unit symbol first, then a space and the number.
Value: °C 25
